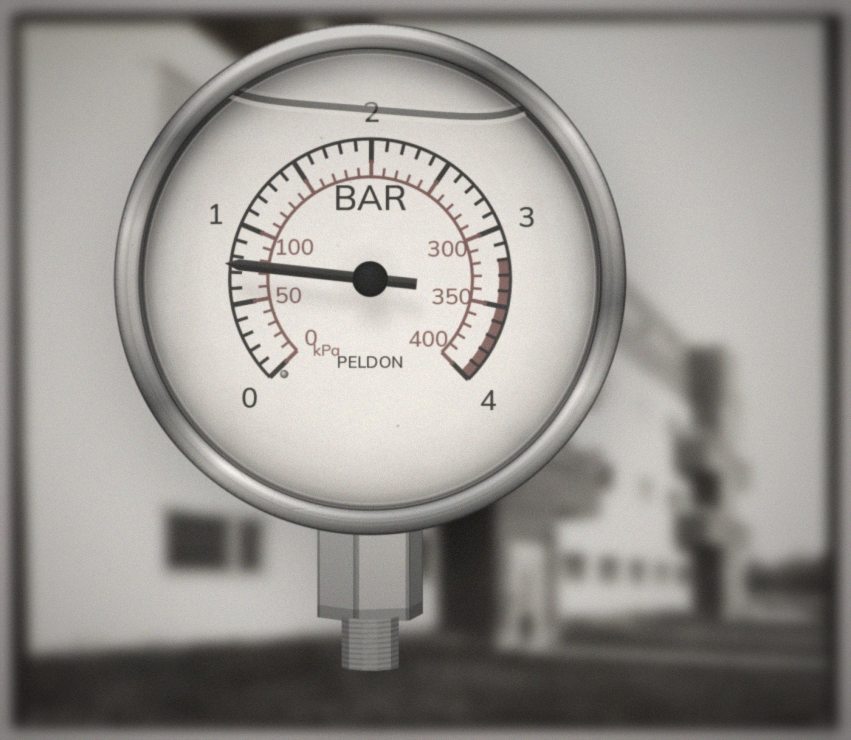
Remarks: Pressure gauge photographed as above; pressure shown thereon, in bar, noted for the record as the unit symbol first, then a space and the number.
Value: bar 0.75
